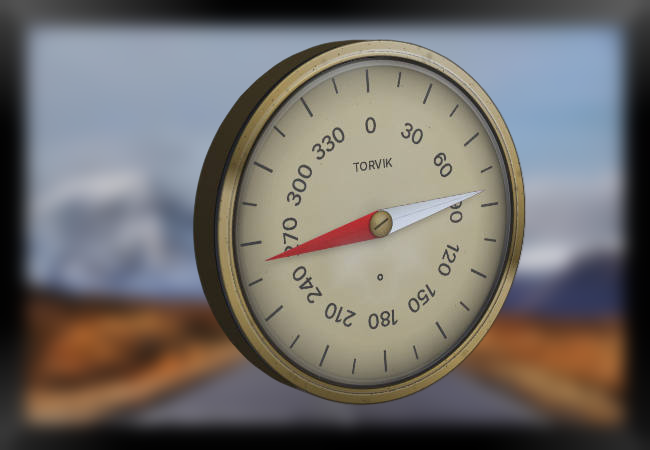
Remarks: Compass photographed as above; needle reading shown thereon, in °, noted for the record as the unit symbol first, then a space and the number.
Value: ° 262.5
